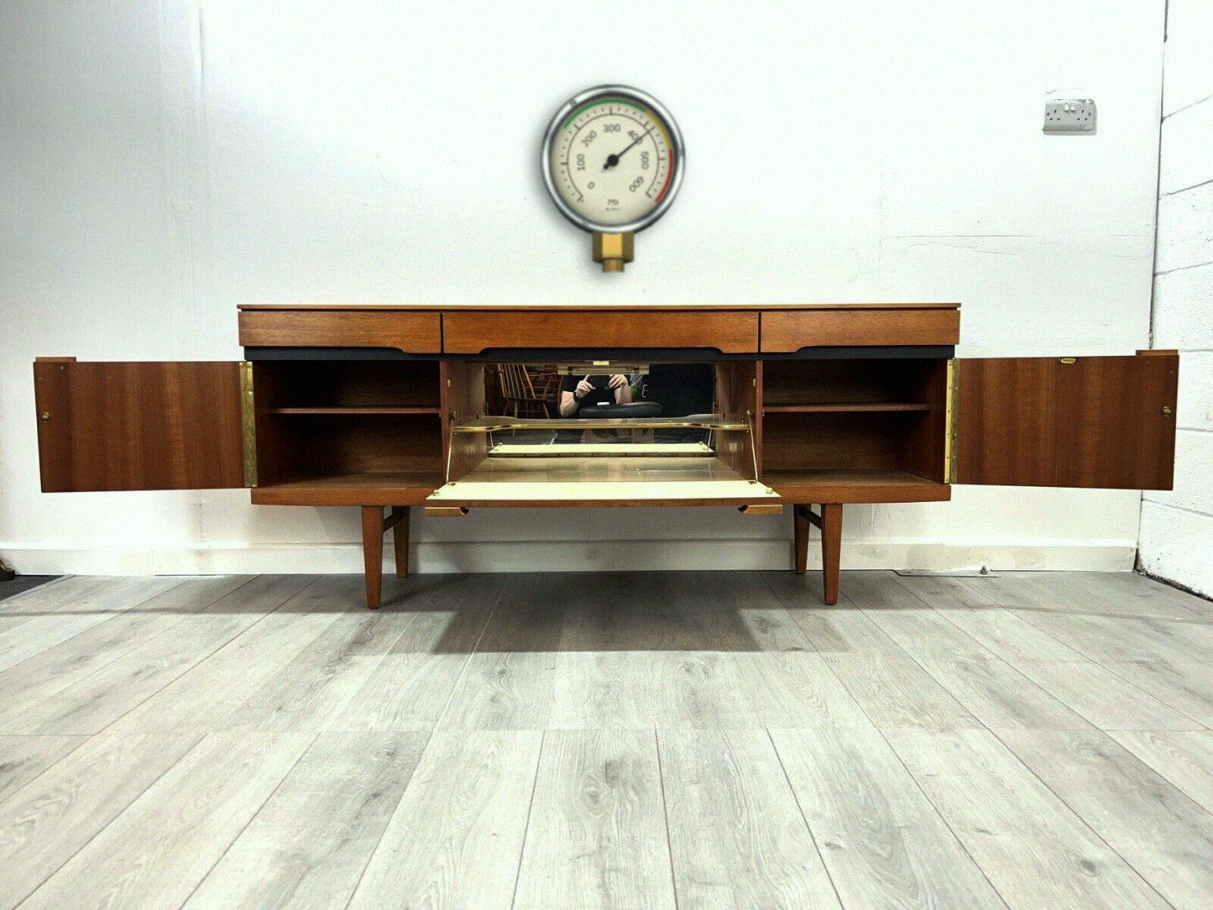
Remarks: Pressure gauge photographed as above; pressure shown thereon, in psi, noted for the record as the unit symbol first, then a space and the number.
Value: psi 420
